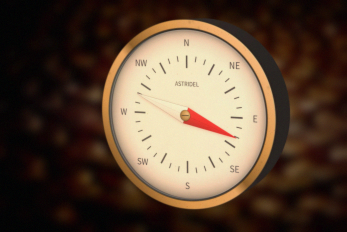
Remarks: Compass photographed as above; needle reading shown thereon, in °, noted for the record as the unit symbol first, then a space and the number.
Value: ° 110
